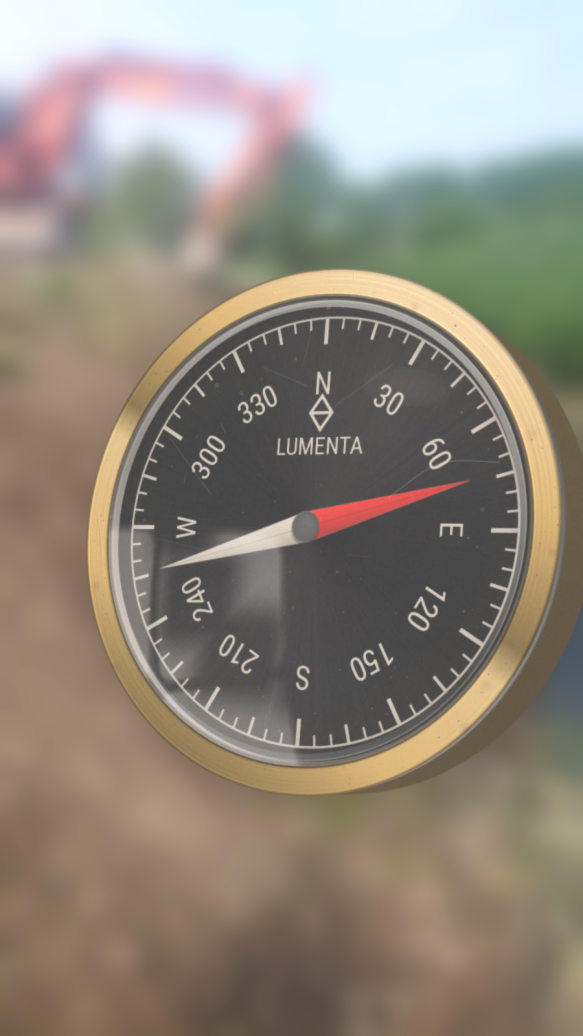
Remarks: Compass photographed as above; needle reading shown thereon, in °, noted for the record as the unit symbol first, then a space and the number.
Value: ° 75
